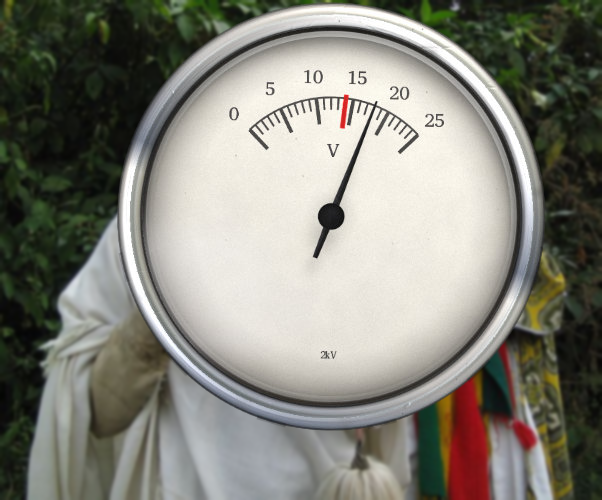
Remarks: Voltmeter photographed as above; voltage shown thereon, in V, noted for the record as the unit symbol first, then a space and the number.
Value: V 18
